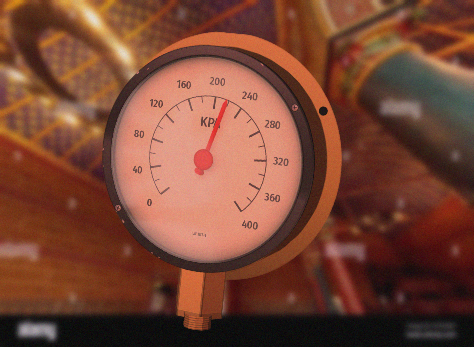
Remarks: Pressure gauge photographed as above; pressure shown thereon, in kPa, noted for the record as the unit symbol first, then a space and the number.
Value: kPa 220
